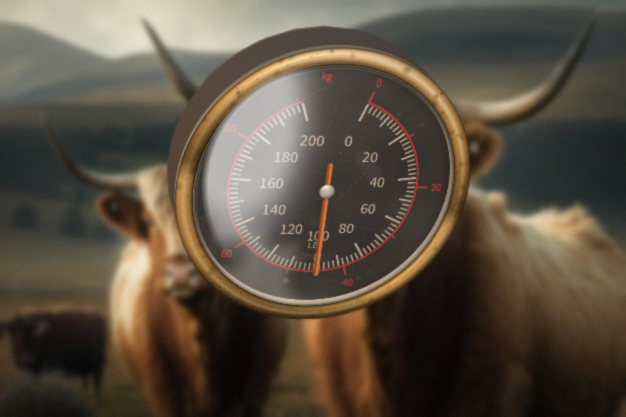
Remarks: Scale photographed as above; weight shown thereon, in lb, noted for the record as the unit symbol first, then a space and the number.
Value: lb 100
